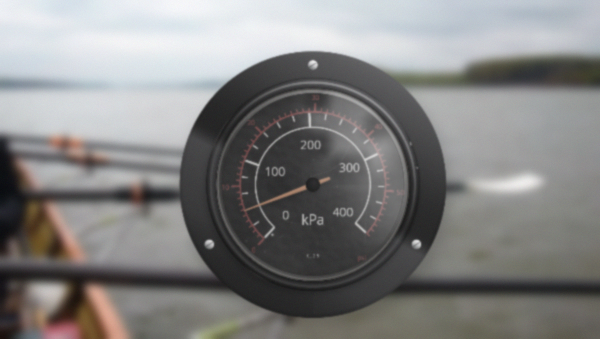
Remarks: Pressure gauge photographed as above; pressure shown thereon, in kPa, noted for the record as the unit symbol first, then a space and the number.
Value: kPa 40
